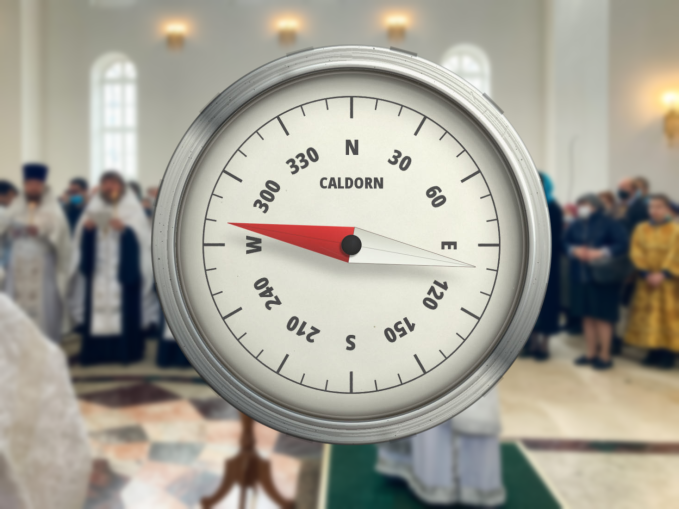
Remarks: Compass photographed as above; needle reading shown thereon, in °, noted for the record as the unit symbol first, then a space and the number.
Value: ° 280
